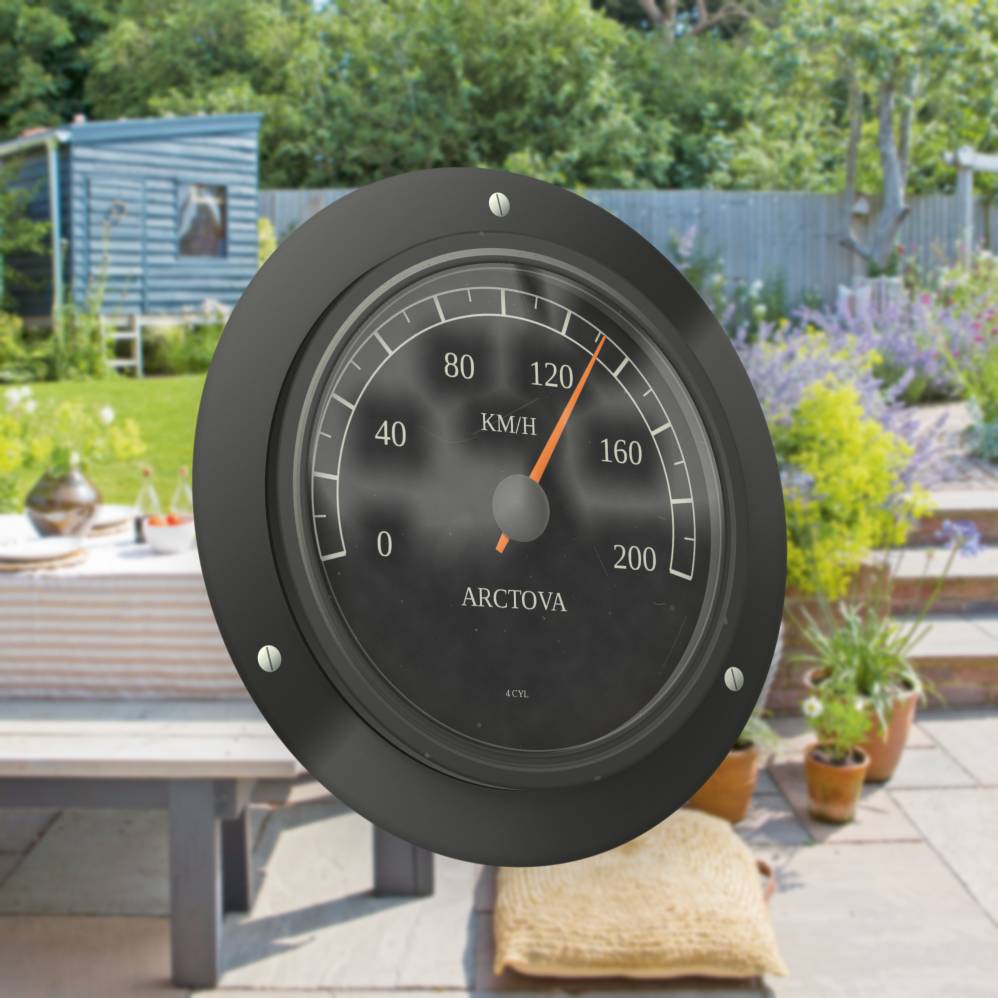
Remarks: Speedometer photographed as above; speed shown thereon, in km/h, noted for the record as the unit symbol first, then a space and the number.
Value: km/h 130
